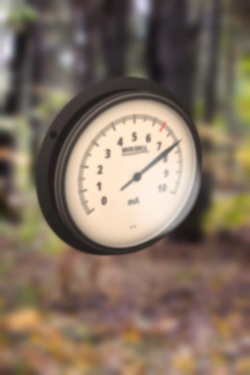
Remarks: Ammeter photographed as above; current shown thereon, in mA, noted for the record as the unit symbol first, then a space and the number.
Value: mA 7.5
